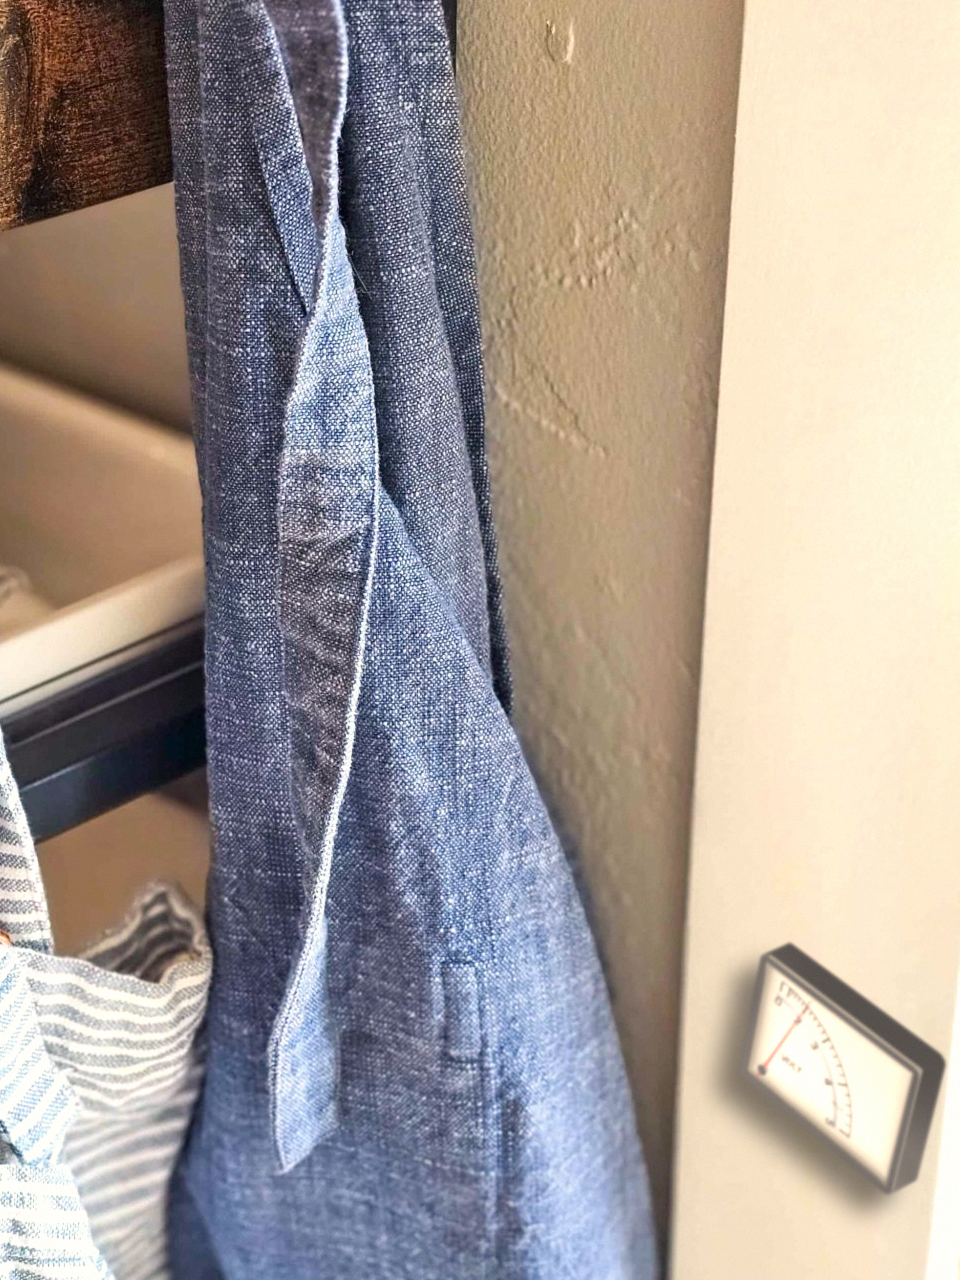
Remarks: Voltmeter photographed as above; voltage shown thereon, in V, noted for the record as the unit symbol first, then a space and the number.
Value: V 2
